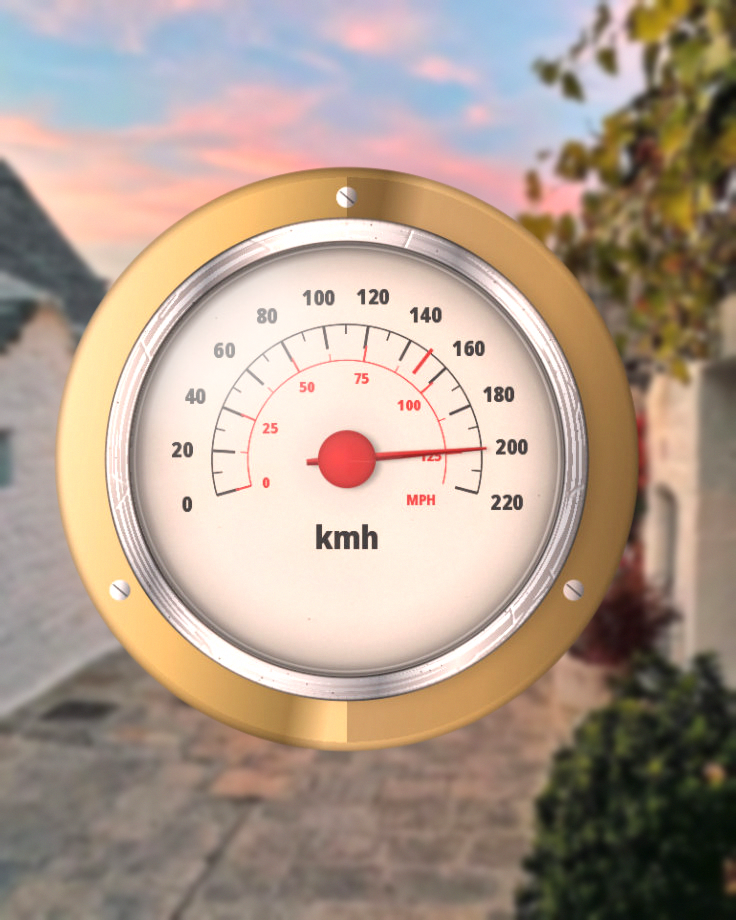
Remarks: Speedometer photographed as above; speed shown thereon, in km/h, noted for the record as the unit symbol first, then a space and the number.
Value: km/h 200
